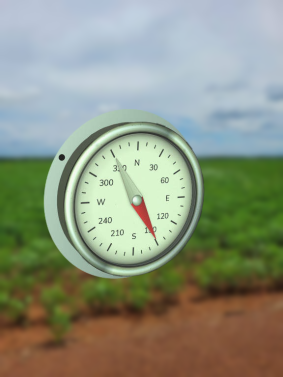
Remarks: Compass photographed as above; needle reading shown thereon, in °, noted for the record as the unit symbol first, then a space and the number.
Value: ° 150
